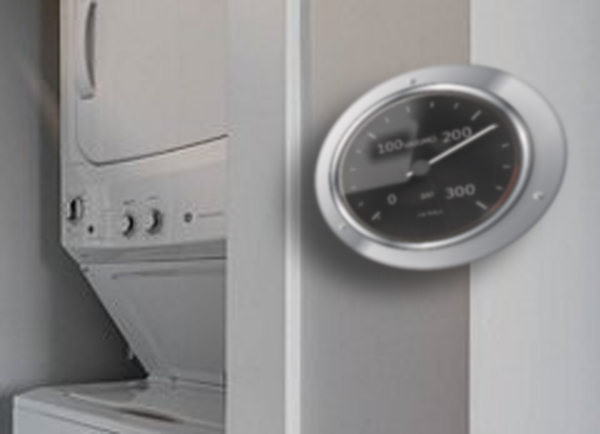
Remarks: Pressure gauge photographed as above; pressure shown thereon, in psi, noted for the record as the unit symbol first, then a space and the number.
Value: psi 220
